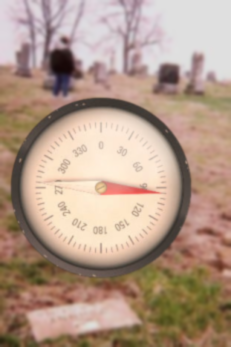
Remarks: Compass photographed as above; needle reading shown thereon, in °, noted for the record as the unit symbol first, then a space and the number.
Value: ° 95
